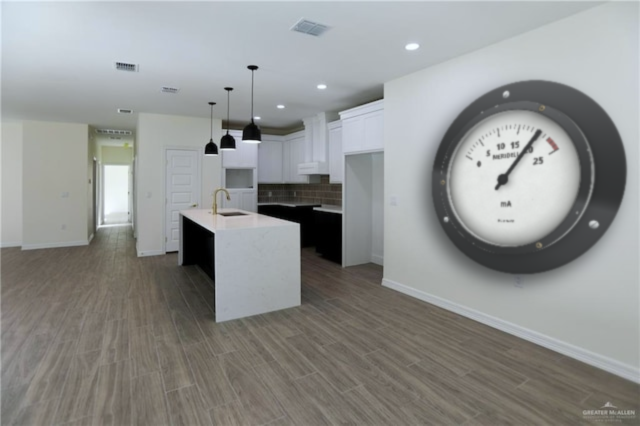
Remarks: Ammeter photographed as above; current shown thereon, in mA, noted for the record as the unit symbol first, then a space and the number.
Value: mA 20
